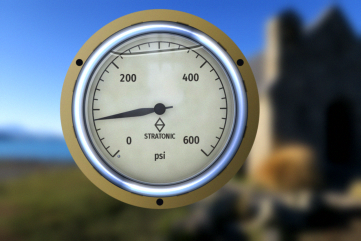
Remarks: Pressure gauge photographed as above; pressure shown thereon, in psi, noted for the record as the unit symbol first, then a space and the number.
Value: psi 80
